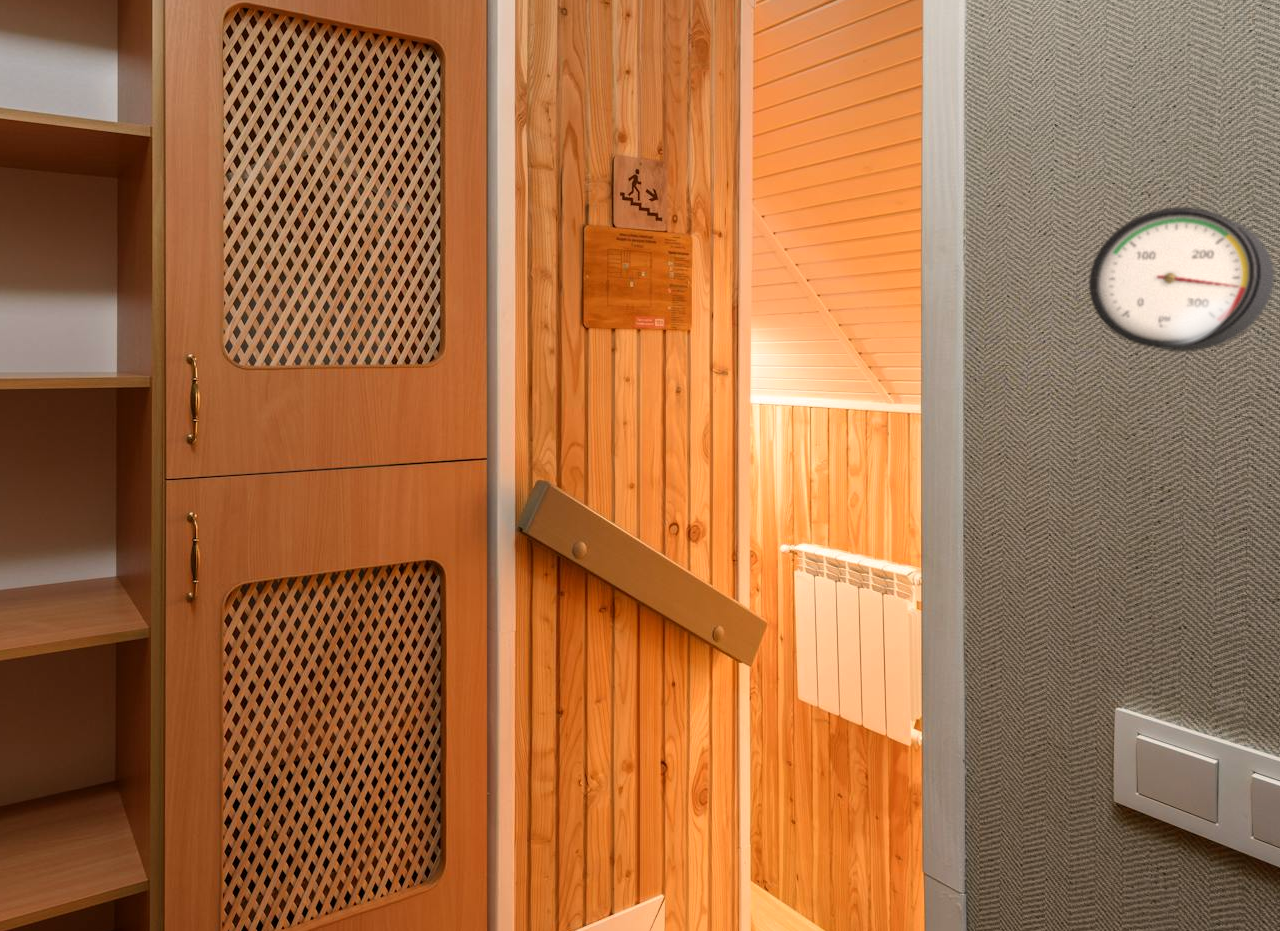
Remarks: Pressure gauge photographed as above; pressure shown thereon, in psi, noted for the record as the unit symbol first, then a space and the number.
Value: psi 260
